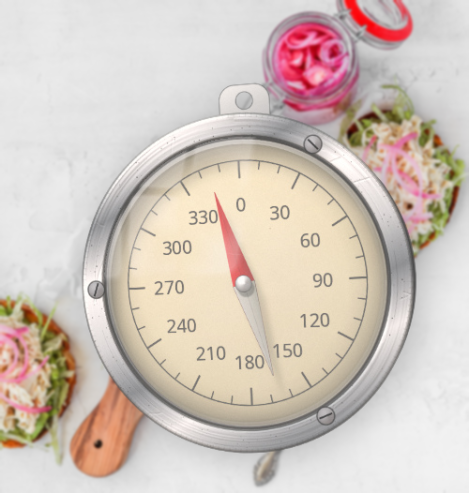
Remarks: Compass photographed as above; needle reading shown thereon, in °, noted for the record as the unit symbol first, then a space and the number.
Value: ° 345
